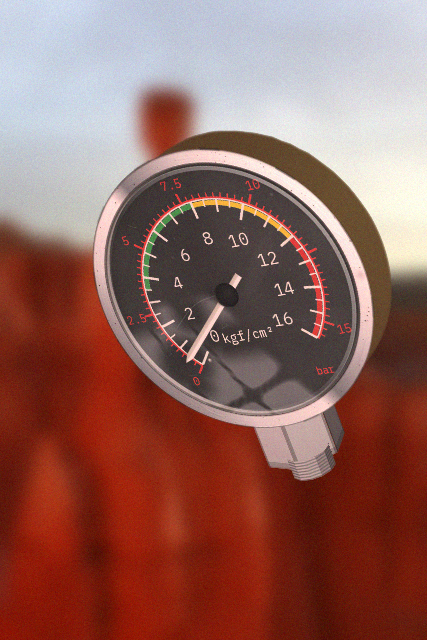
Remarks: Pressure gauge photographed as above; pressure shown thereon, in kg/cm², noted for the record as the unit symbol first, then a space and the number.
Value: kg/cm² 0.5
